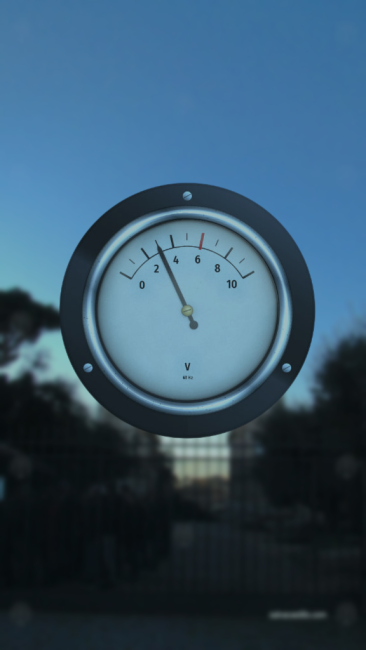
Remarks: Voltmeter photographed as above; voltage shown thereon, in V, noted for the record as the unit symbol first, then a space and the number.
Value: V 3
